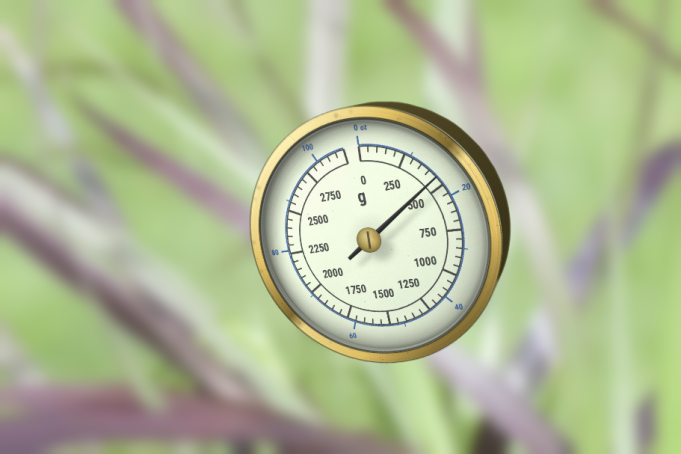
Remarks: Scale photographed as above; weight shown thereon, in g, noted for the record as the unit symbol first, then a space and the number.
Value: g 450
